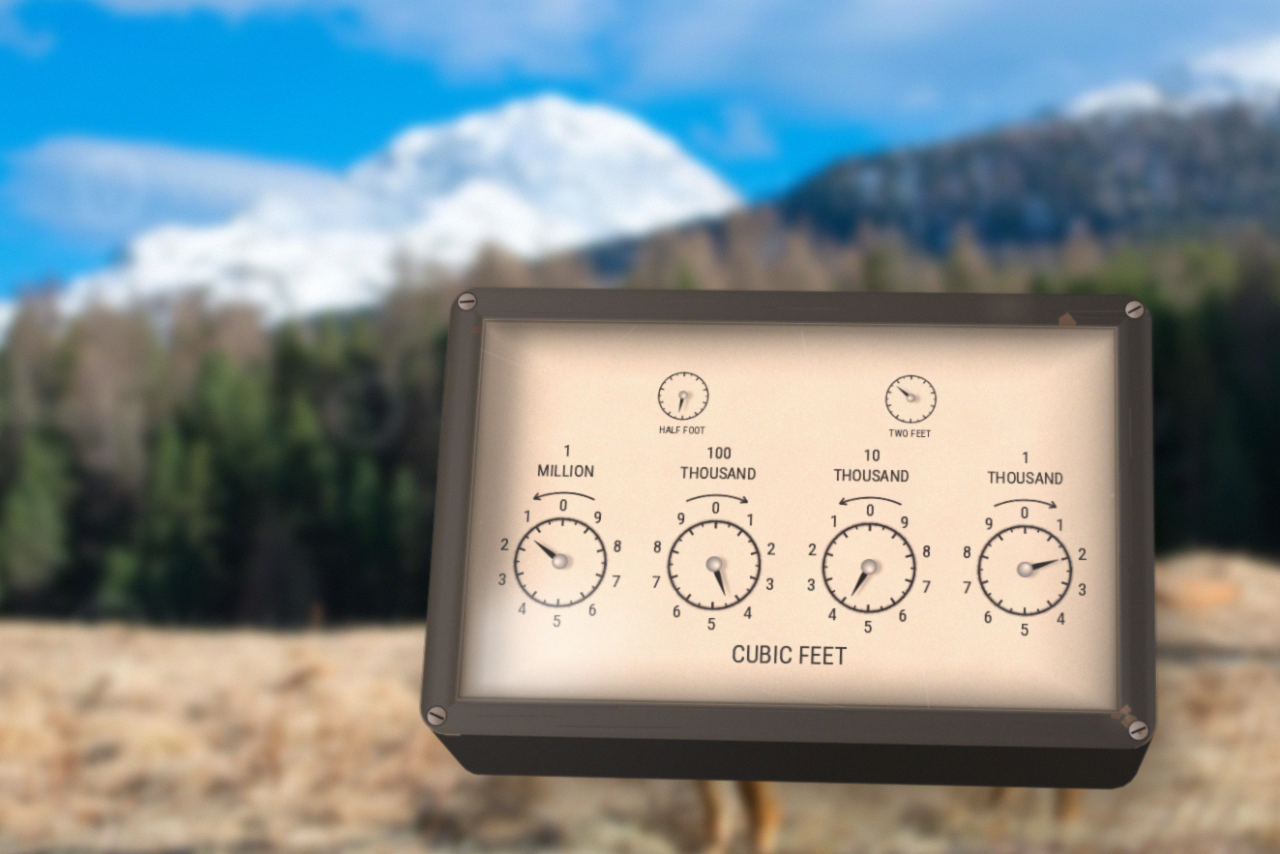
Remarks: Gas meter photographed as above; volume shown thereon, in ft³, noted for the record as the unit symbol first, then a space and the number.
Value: ft³ 144200
